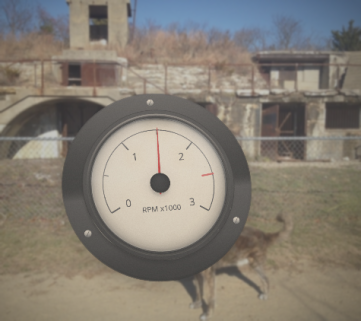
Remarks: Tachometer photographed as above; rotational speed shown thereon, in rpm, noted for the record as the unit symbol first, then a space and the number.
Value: rpm 1500
